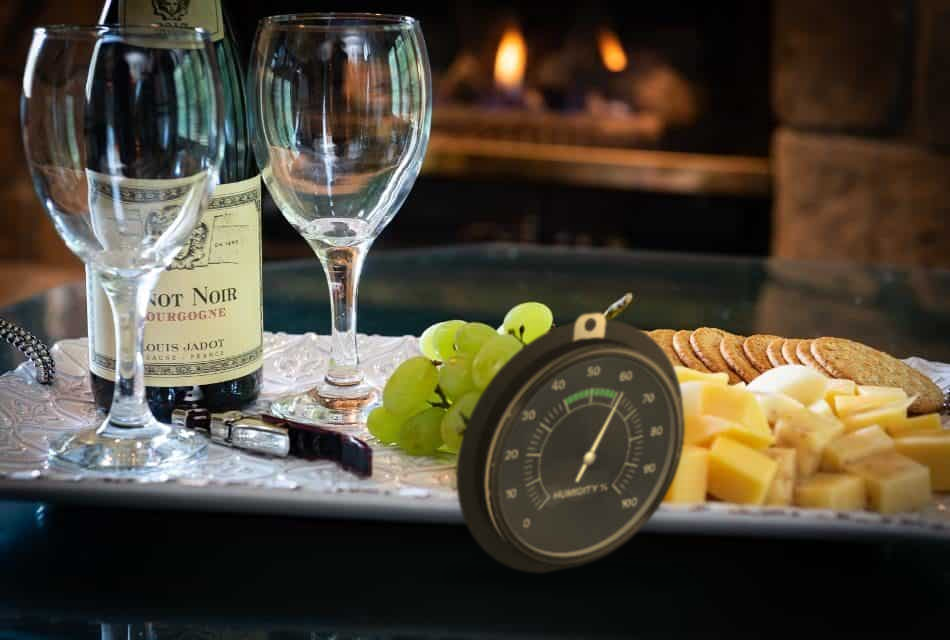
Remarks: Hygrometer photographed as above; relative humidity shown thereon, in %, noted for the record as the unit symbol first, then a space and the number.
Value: % 60
